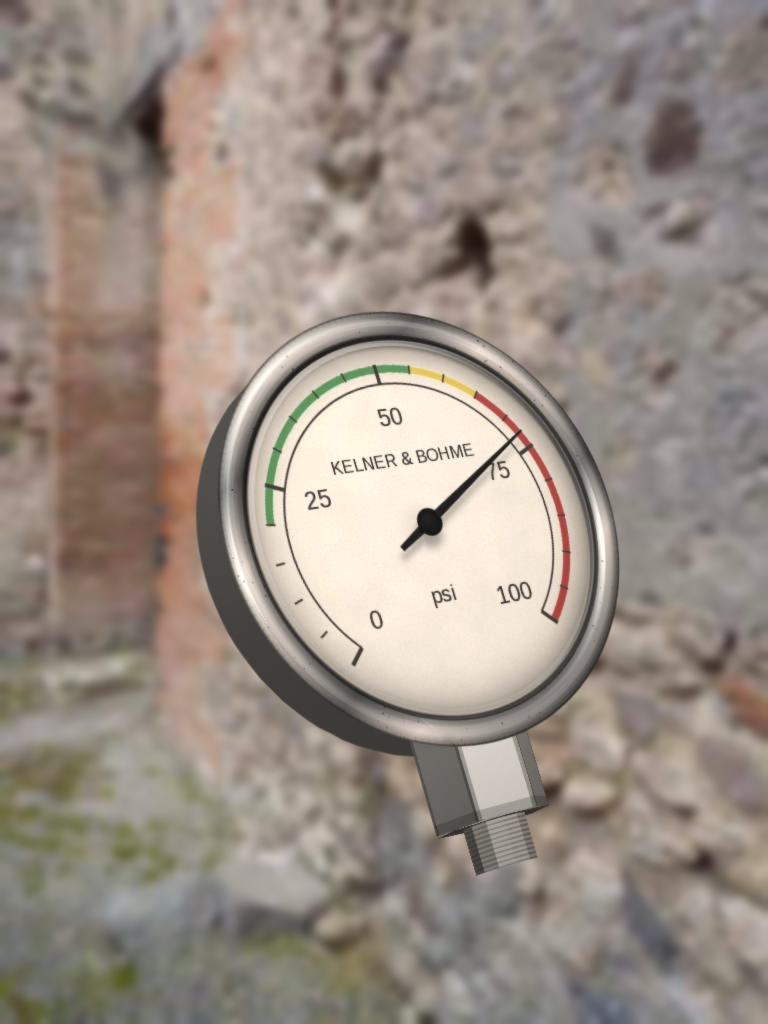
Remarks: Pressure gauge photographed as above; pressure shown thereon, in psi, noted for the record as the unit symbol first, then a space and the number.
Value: psi 72.5
